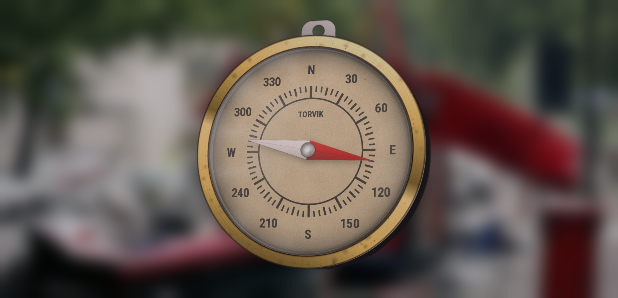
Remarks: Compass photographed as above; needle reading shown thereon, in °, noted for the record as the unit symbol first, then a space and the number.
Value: ° 100
